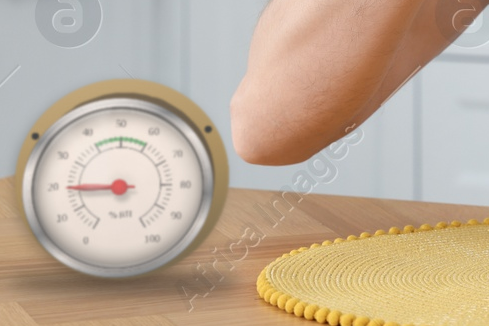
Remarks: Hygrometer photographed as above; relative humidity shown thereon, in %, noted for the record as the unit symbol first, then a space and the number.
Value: % 20
